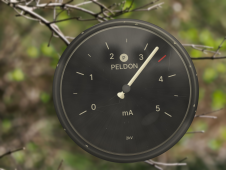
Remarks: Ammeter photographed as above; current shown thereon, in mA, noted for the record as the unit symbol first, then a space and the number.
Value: mA 3.25
